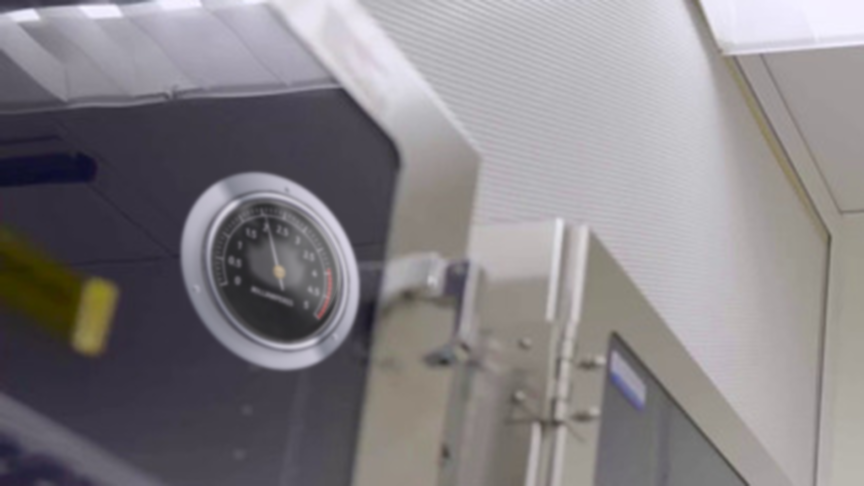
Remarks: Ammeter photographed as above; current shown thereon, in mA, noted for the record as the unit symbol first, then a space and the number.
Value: mA 2
